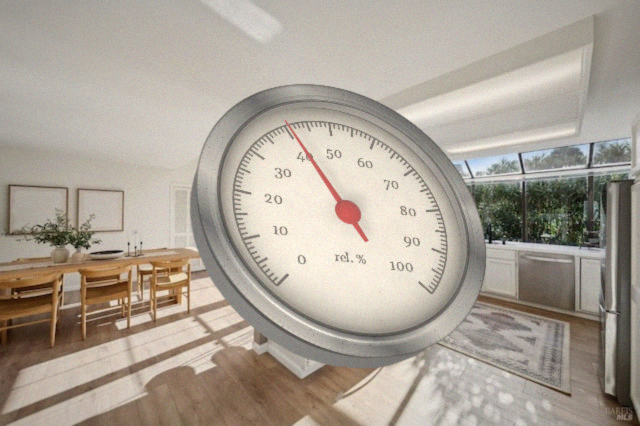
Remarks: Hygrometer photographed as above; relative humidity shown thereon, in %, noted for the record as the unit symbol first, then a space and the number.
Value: % 40
